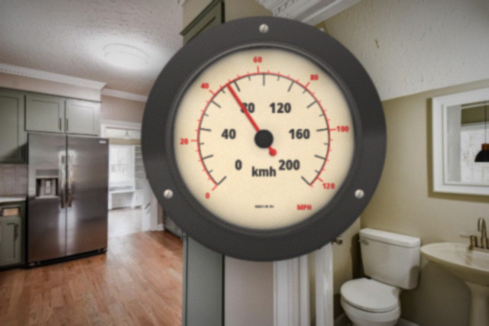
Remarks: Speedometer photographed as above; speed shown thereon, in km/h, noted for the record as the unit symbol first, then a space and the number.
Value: km/h 75
